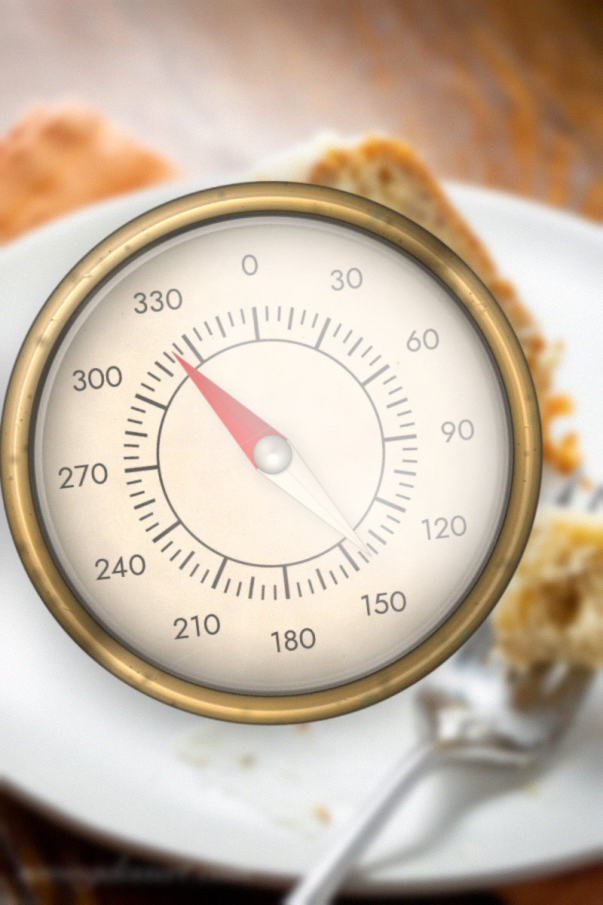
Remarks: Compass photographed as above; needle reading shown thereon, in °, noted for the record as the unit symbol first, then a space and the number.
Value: ° 322.5
